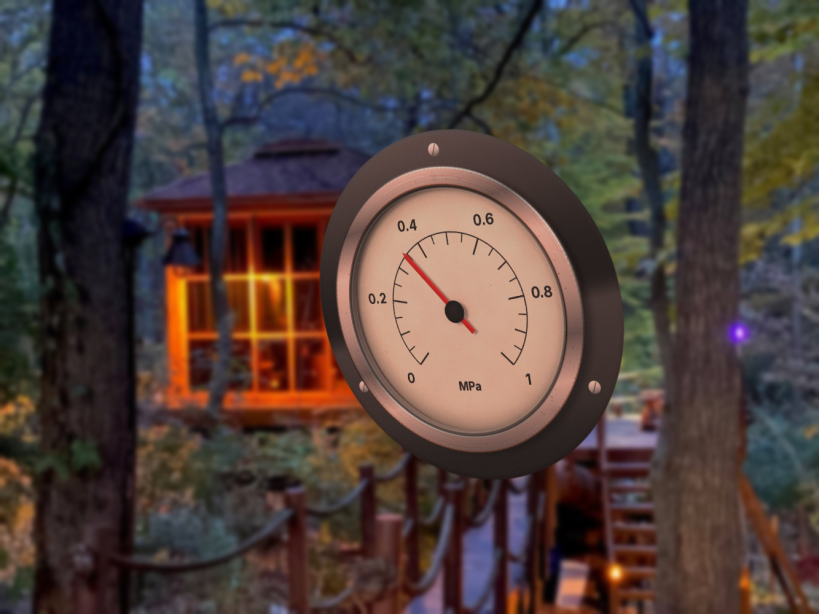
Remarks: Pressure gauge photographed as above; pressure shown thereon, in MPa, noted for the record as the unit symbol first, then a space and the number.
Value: MPa 0.35
